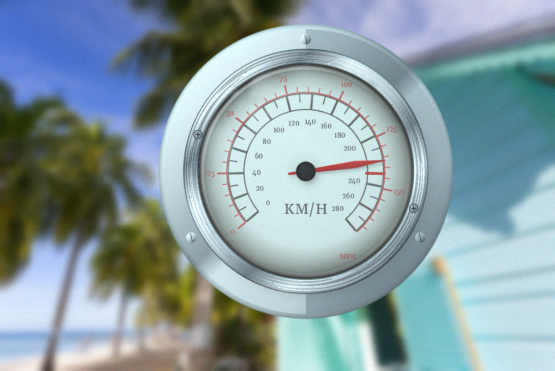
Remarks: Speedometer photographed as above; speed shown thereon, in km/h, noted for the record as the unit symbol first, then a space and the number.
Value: km/h 220
